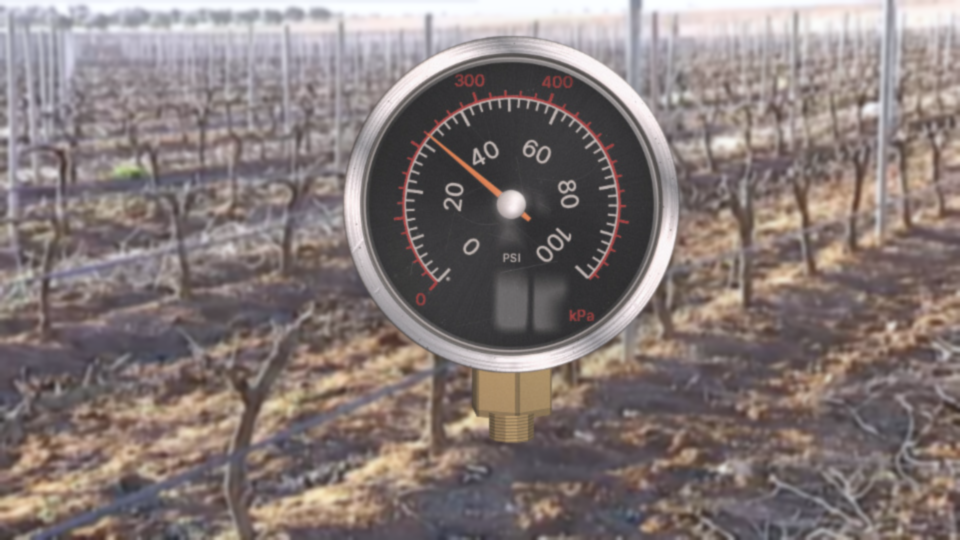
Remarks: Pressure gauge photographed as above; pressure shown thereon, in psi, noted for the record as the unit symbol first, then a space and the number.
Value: psi 32
